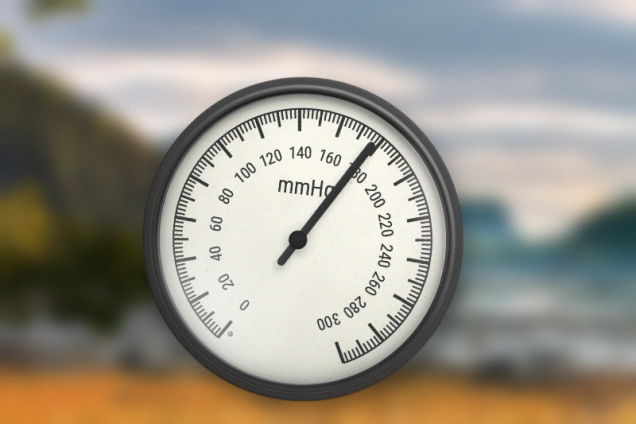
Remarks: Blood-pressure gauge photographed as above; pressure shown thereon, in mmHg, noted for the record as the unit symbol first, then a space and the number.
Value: mmHg 178
